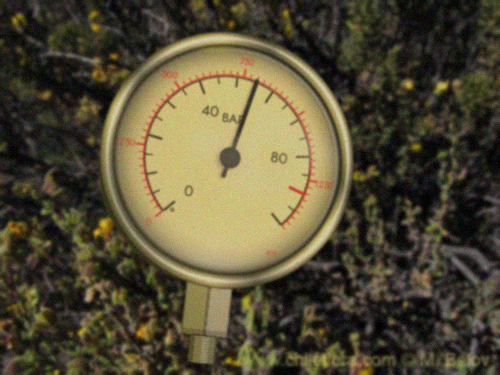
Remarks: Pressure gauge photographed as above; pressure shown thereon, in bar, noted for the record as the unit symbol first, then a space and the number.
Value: bar 55
